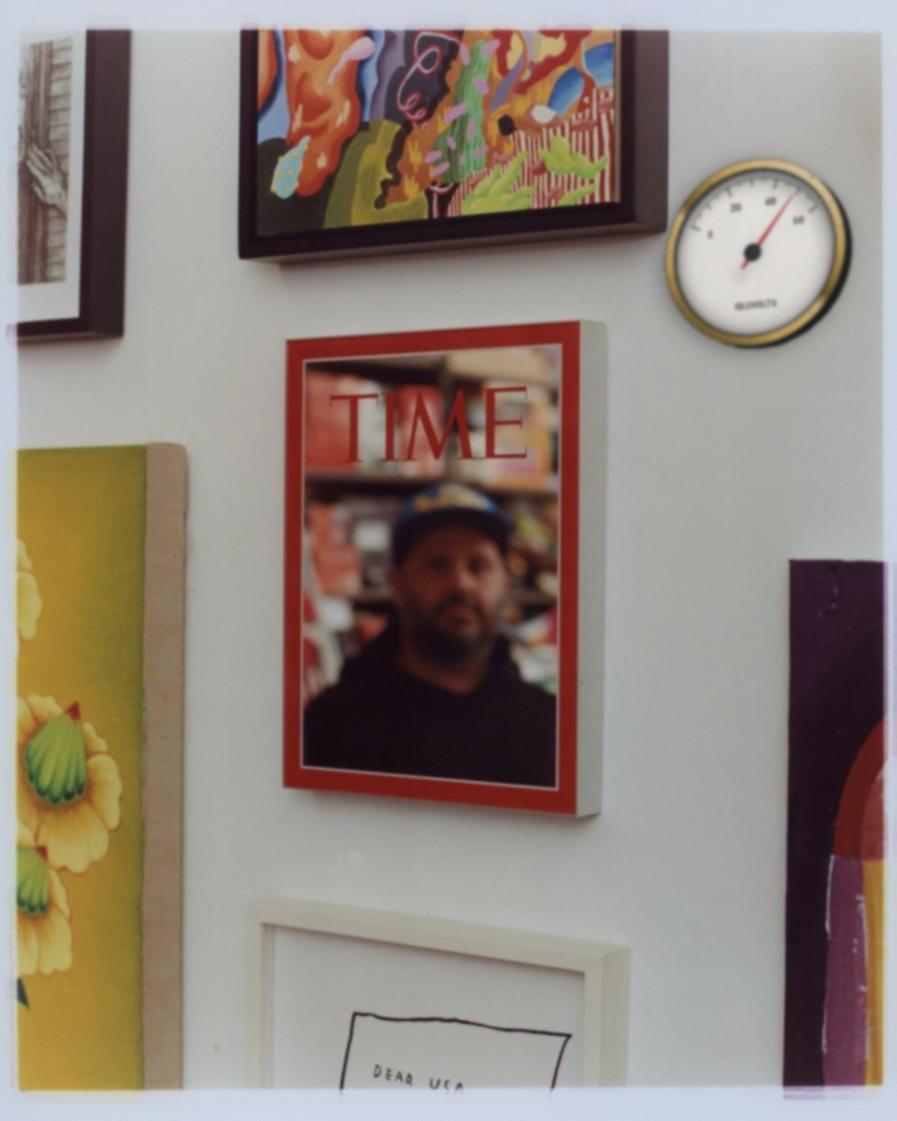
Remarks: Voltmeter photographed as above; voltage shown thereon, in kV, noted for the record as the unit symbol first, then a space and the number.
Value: kV 50
